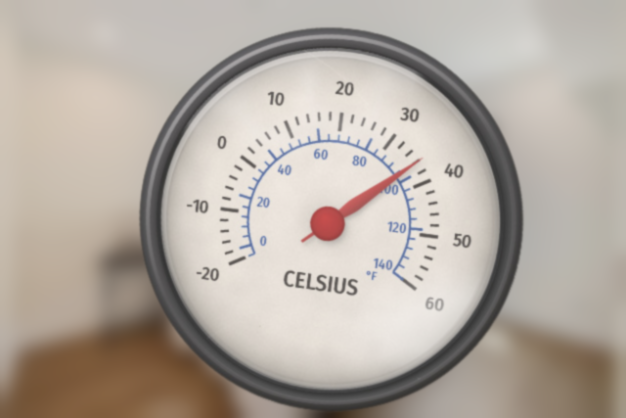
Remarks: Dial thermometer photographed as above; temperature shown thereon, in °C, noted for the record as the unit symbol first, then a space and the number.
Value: °C 36
